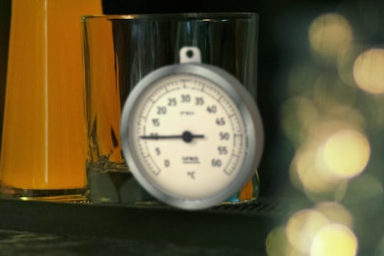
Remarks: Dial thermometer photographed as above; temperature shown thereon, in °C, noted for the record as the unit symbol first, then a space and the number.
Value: °C 10
